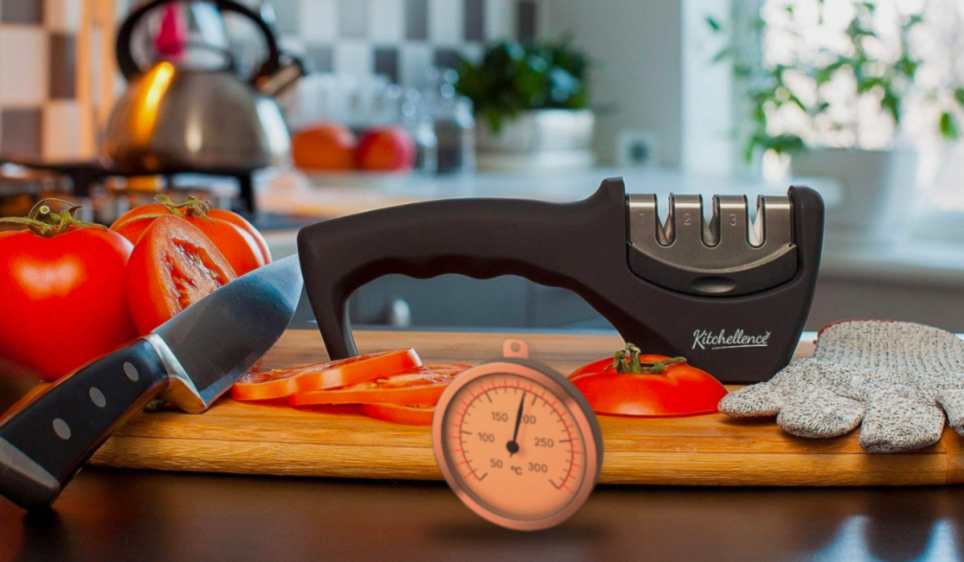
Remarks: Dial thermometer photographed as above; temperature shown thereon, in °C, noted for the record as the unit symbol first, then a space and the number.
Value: °C 190
